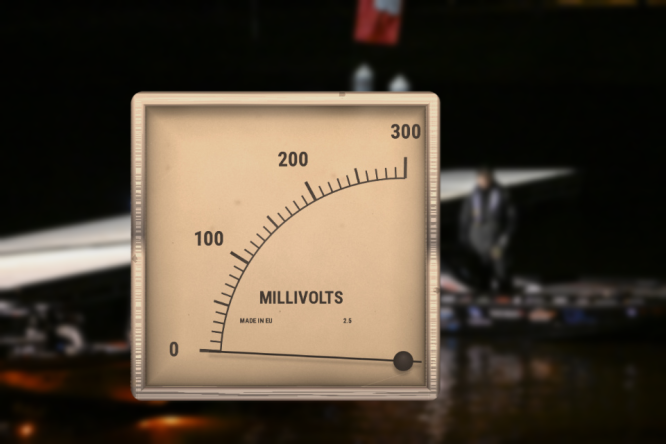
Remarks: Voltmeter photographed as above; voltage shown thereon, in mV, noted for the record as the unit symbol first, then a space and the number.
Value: mV 0
